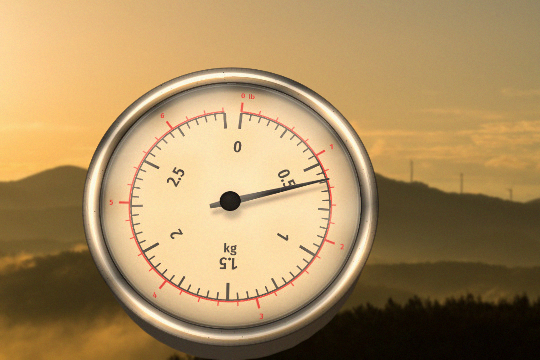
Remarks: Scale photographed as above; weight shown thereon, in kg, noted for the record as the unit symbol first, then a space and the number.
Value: kg 0.6
